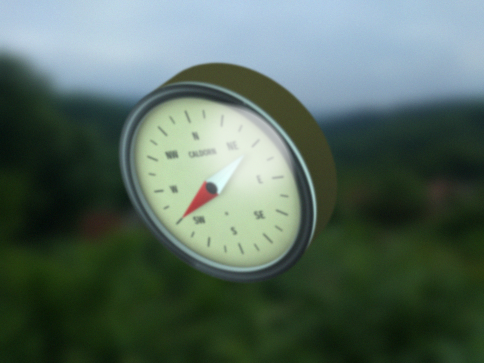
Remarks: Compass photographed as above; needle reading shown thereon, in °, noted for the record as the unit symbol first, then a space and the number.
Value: ° 240
